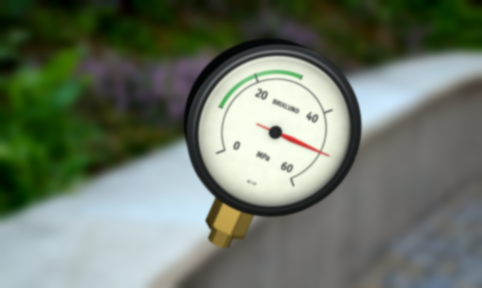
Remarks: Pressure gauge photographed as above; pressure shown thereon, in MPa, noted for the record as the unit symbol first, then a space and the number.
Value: MPa 50
